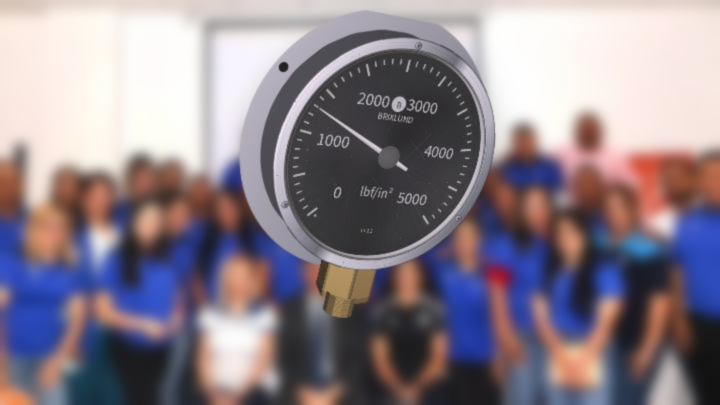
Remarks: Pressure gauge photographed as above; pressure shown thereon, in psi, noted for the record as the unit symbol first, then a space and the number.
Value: psi 1300
